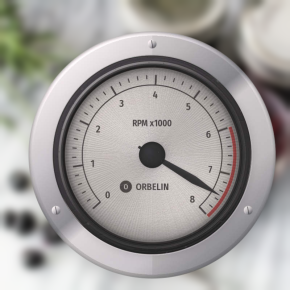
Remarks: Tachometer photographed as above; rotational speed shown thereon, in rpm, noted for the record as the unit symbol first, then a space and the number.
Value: rpm 7500
